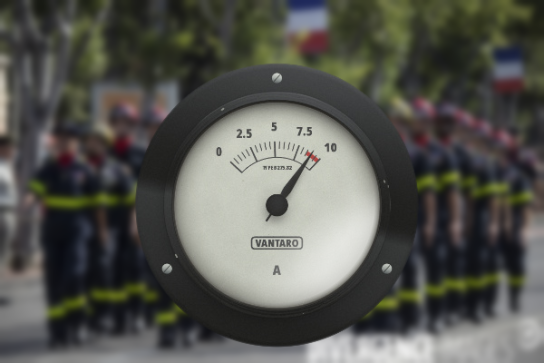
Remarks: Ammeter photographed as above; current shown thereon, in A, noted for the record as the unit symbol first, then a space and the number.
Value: A 9
